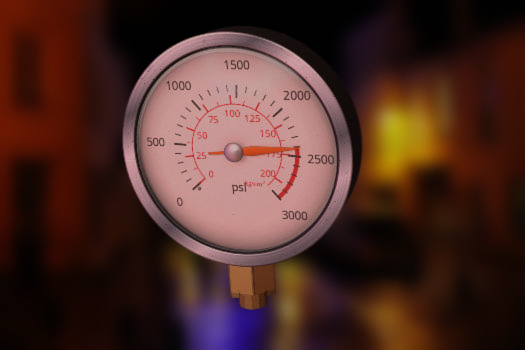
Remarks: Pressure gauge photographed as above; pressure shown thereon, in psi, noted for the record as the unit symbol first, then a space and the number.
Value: psi 2400
